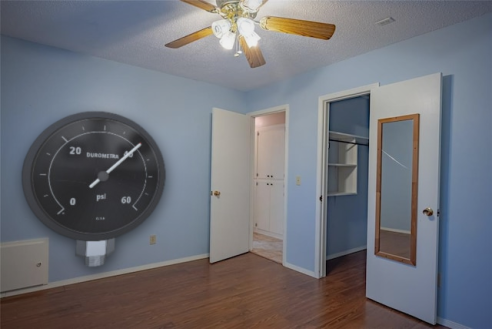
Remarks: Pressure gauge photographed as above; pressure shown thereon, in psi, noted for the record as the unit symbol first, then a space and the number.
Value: psi 40
